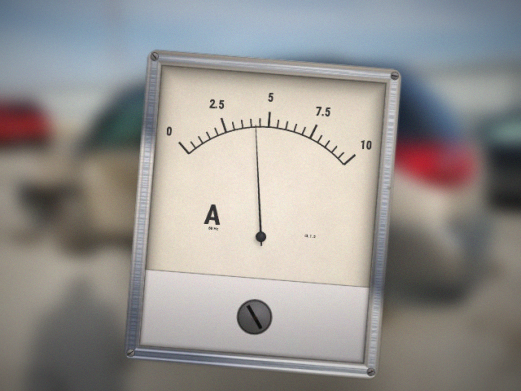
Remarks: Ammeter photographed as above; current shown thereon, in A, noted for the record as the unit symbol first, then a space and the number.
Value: A 4.25
